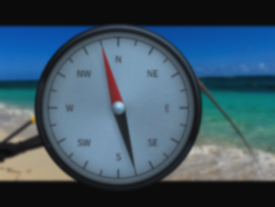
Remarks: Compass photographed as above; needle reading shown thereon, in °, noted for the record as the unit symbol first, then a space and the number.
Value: ° 345
